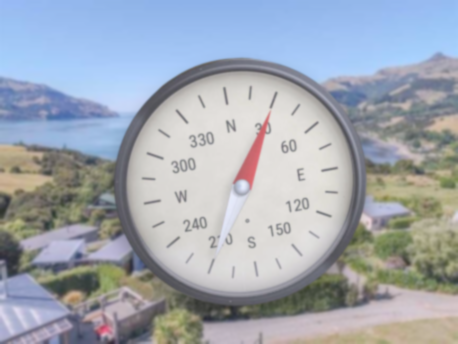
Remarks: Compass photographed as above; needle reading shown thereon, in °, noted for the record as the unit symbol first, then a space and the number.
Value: ° 30
